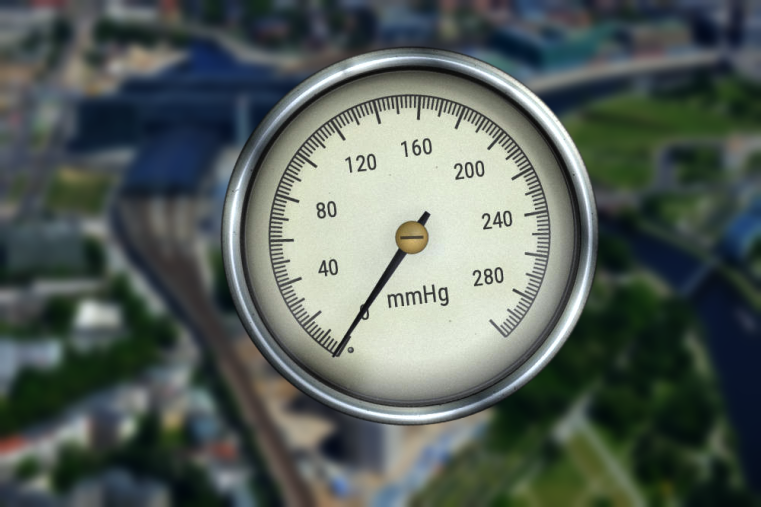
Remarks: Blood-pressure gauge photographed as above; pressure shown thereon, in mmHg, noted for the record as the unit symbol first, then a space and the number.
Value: mmHg 2
